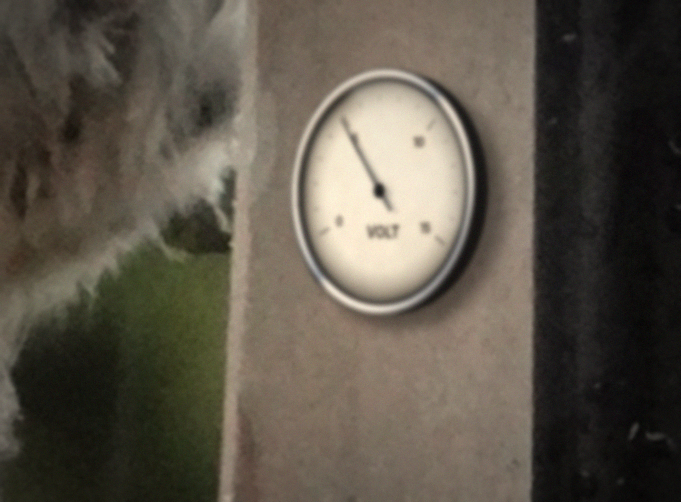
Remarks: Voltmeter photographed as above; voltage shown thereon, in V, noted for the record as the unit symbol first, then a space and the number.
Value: V 5
